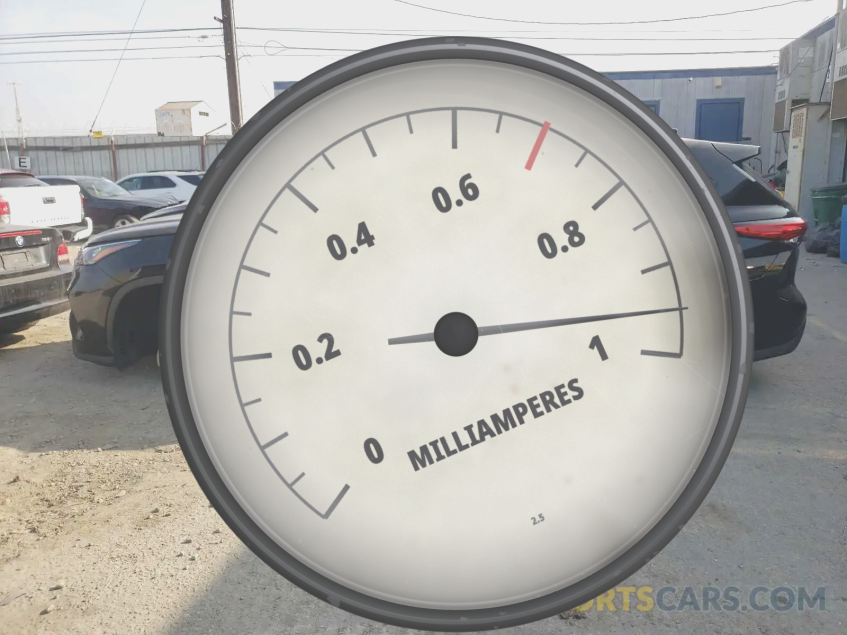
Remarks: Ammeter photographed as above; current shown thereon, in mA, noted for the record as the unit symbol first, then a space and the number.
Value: mA 0.95
